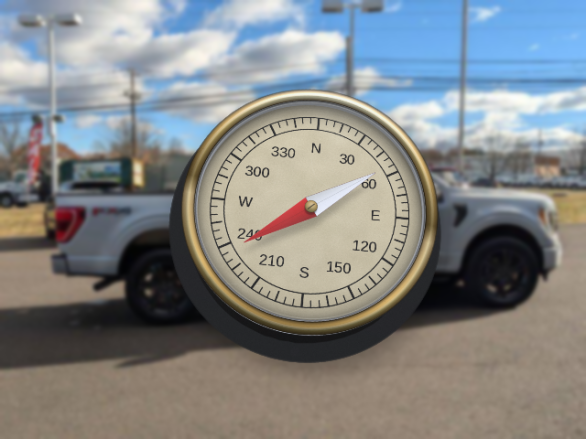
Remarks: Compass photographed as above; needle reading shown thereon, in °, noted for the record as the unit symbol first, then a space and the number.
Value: ° 235
